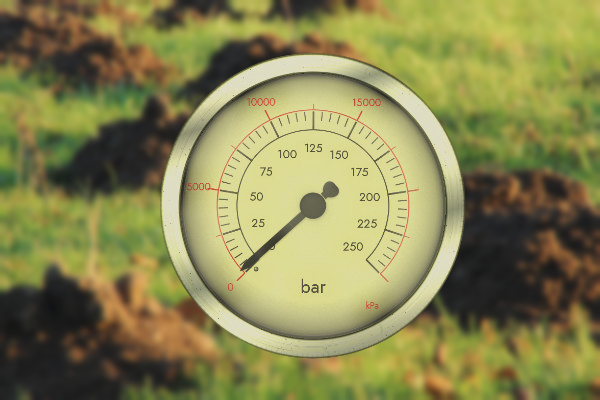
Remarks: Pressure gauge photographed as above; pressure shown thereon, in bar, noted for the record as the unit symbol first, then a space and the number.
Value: bar 2.5
